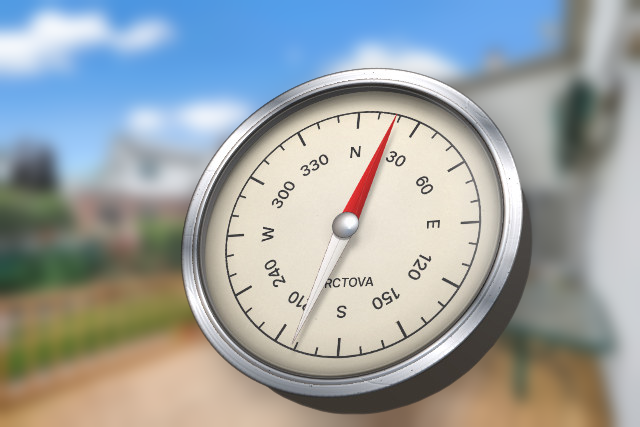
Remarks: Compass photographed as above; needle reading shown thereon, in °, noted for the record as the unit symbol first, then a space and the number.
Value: ° 20
